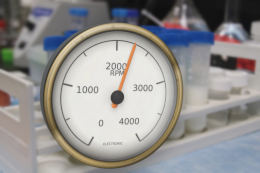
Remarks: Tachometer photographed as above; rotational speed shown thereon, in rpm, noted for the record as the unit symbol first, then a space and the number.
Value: rpm 2250
